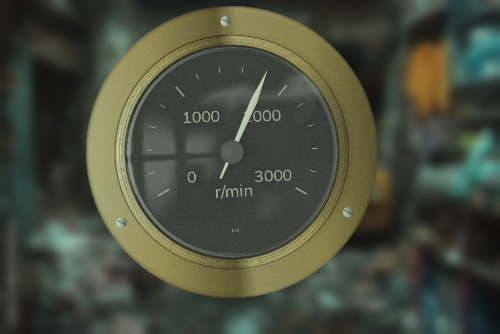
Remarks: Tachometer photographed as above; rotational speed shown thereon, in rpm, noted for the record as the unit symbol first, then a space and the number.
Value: rpm 1800
